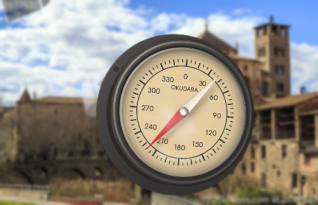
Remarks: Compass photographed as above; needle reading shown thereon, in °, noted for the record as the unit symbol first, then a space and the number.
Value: ° 220
